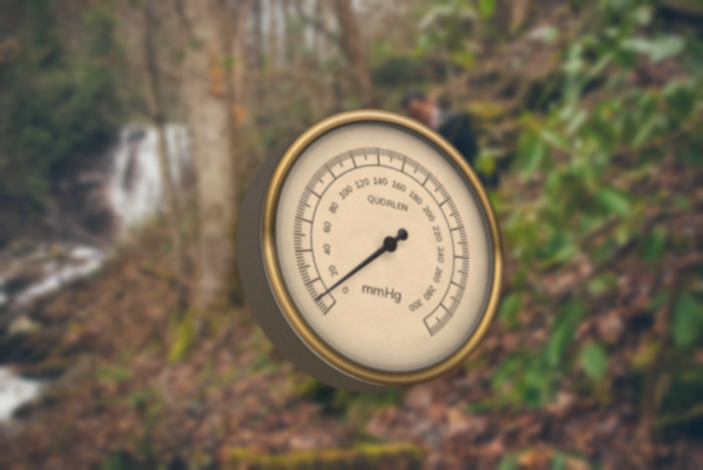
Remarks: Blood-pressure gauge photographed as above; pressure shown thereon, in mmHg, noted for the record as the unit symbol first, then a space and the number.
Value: mmHg 10
